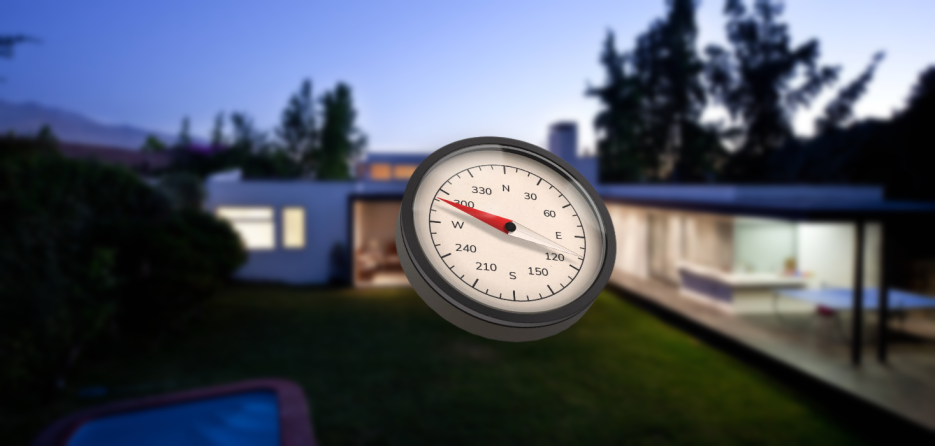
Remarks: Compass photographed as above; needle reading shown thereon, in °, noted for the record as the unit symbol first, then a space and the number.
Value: ° 290
